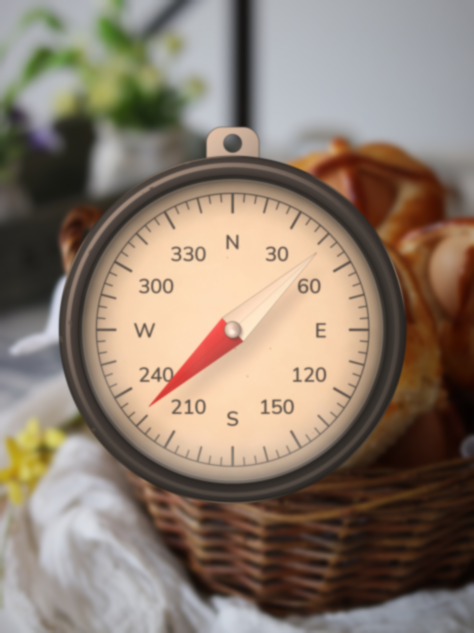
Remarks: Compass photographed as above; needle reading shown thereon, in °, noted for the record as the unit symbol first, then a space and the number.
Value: ° 227.5
